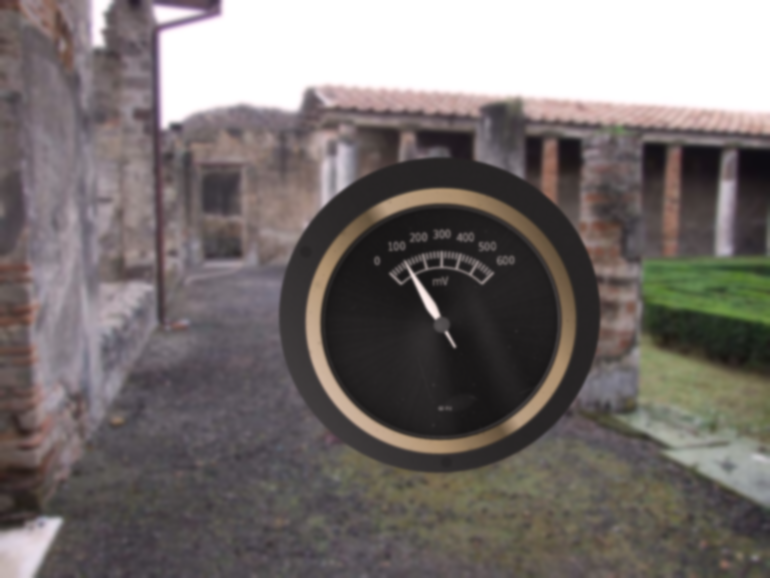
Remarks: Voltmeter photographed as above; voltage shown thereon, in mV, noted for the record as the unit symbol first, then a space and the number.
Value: mV 100
